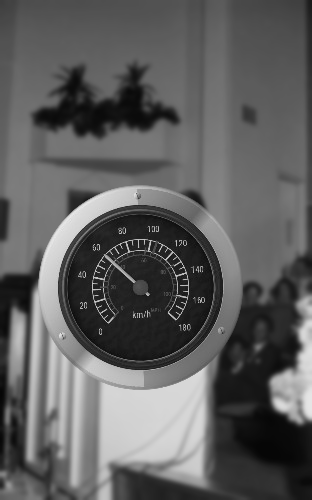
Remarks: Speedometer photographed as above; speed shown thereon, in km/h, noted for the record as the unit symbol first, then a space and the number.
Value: km/h 60
